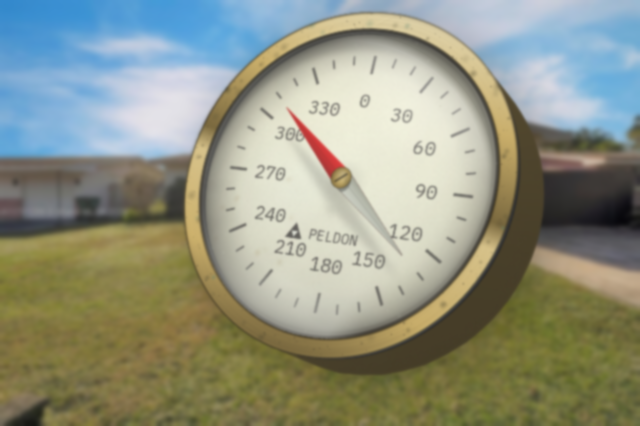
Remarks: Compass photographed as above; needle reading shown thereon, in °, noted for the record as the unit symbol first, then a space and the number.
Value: ° 310
